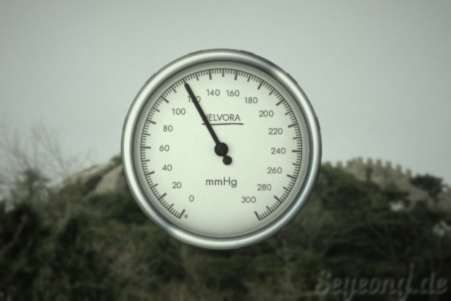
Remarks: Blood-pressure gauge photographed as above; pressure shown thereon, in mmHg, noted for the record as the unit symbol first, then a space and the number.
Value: mmHg 120
